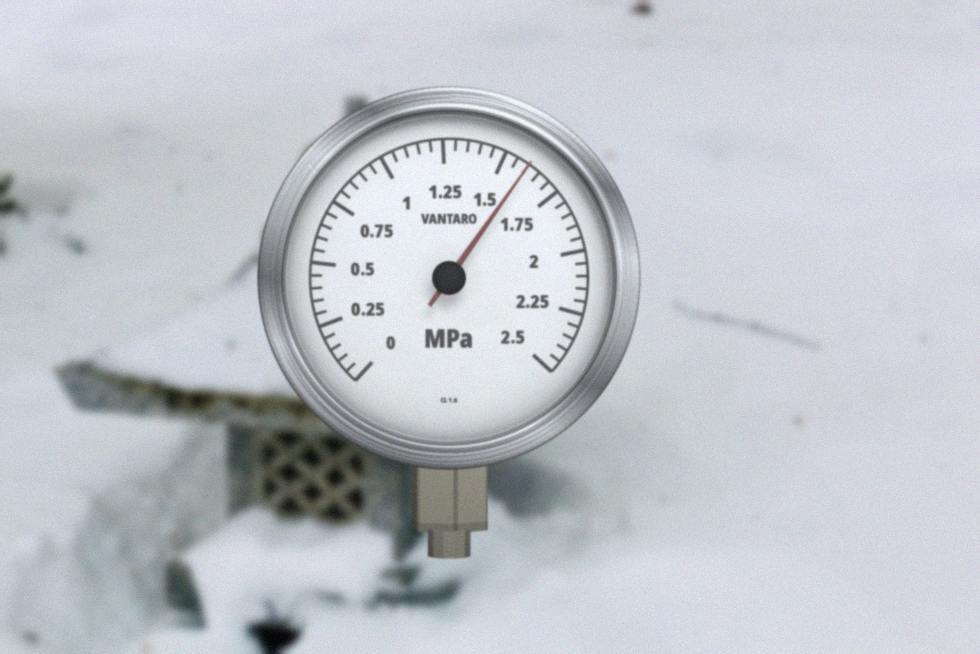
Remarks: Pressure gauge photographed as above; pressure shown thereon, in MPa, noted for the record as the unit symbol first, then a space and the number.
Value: MPa 1.6
